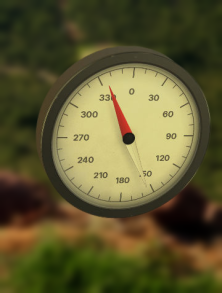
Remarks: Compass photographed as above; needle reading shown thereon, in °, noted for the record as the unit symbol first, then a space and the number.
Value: ° 335
